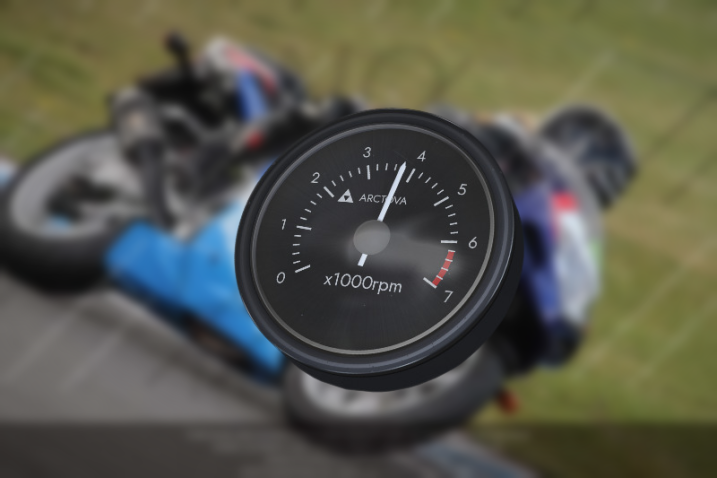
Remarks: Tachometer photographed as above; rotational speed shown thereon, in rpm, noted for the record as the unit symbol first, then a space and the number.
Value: rpm 3800
